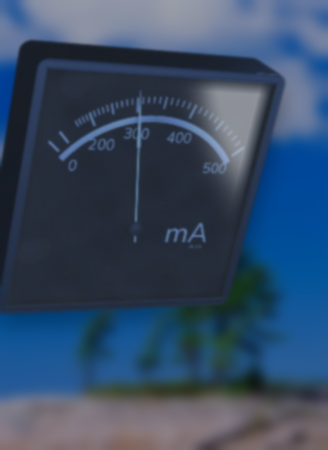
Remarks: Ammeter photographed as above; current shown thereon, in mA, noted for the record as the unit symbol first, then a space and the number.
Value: mA 300
